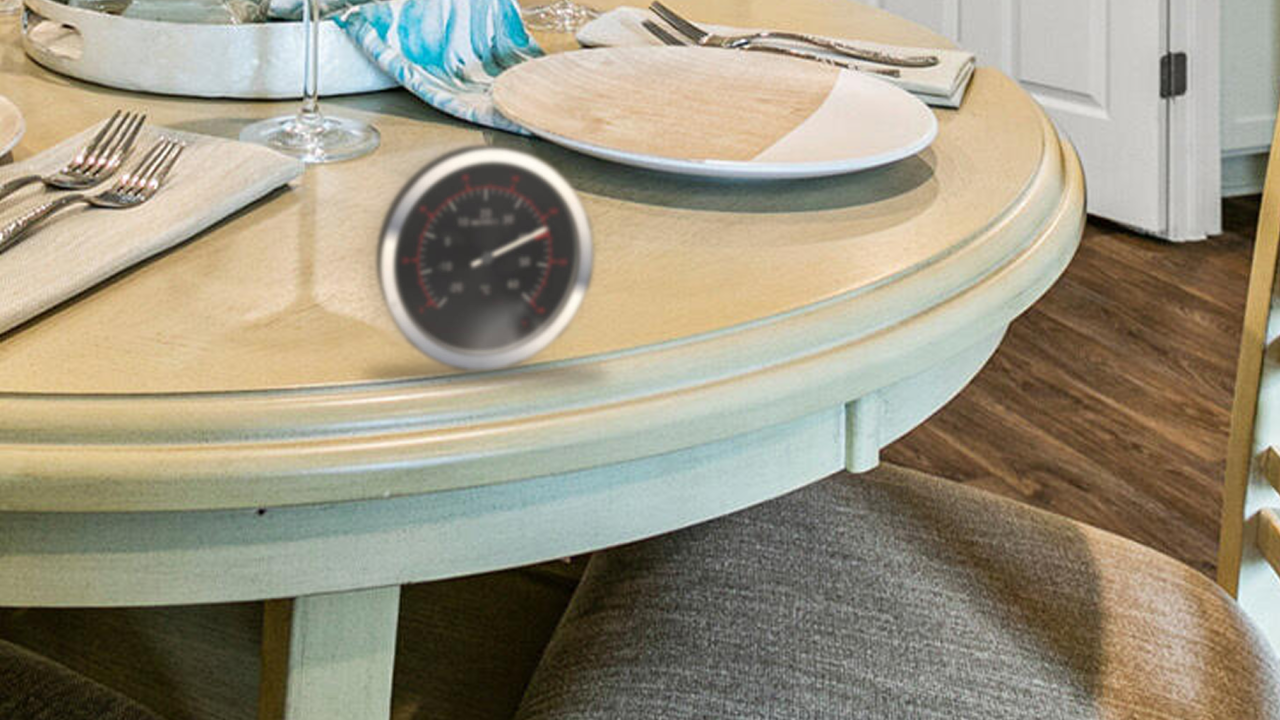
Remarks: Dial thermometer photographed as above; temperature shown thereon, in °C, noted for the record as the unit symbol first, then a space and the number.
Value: °C 40
